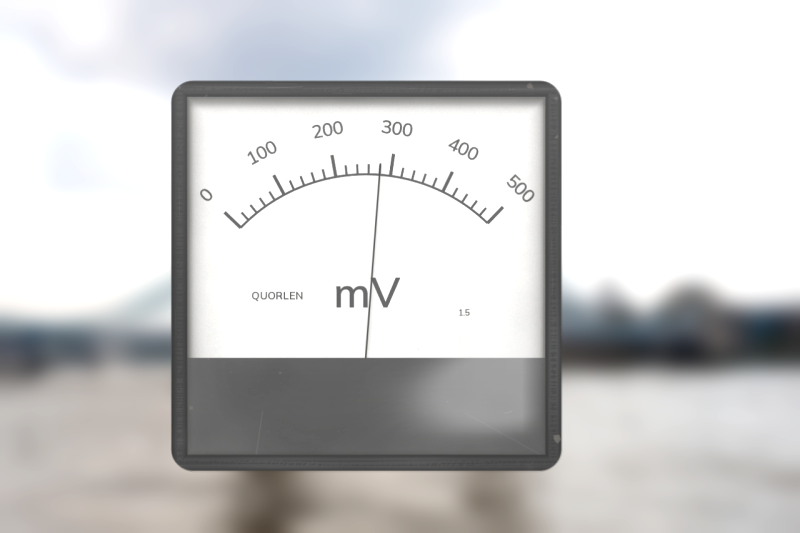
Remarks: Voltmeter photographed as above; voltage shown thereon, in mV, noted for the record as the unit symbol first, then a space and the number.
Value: mV 280
